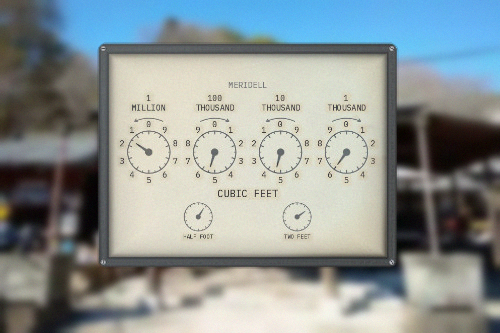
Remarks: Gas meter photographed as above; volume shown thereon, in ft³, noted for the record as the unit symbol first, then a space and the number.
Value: ft³ 154600
